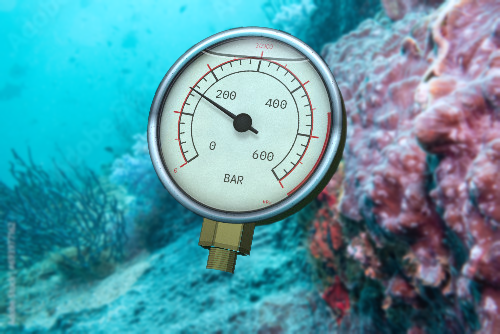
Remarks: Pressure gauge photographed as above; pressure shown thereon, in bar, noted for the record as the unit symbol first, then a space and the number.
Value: bar 150
